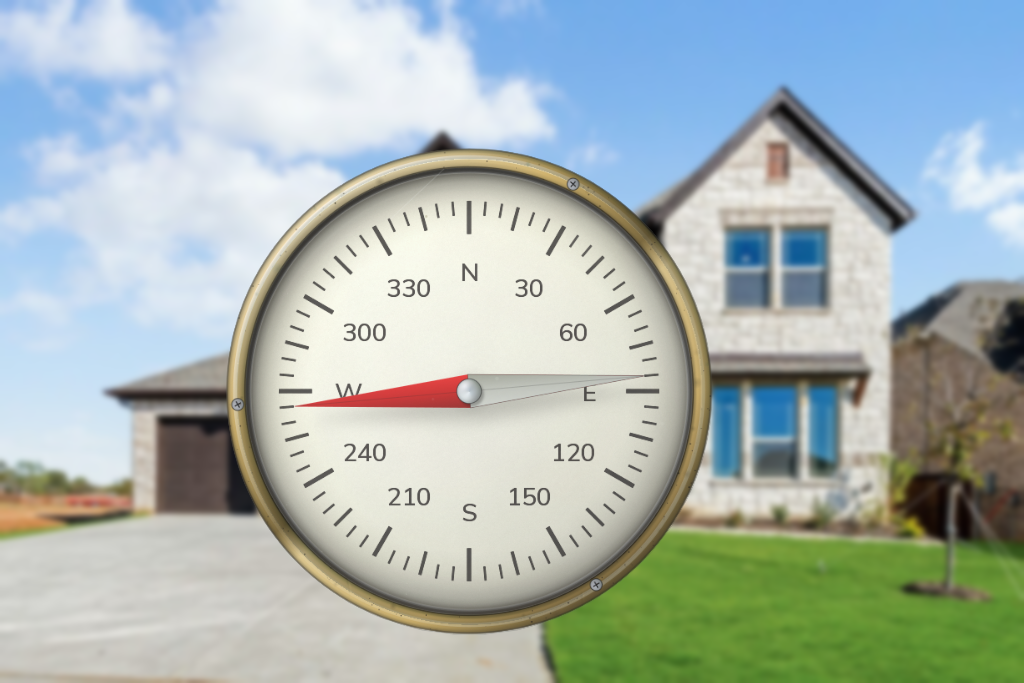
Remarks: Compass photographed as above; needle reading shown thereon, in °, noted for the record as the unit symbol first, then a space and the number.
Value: ° 265
